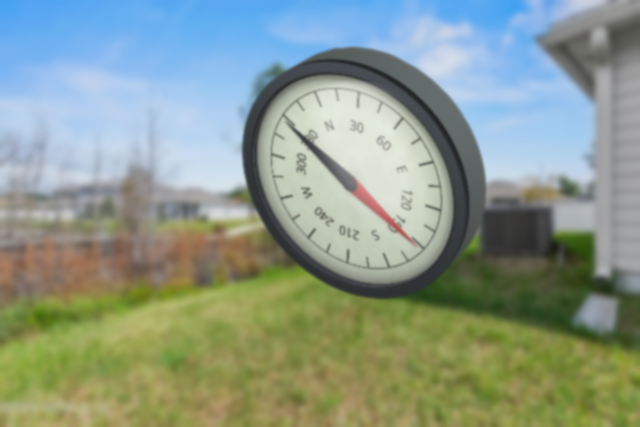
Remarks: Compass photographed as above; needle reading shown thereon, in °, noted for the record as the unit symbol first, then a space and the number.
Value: ° 150
